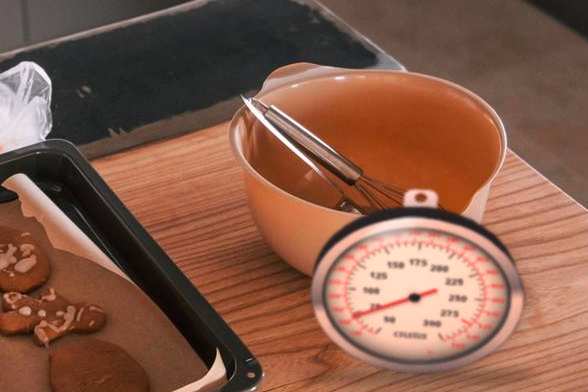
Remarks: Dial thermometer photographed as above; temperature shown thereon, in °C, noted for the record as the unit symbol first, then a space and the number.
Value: °C 75
